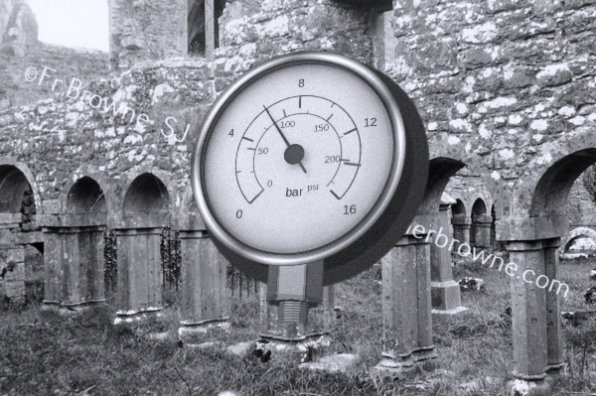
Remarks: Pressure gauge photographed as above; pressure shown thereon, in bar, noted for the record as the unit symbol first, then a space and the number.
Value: bar 6
